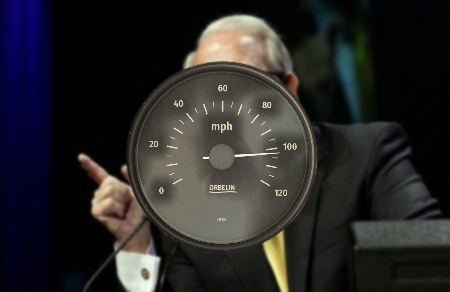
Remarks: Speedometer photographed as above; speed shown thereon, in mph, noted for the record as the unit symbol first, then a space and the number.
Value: mph 102.5
